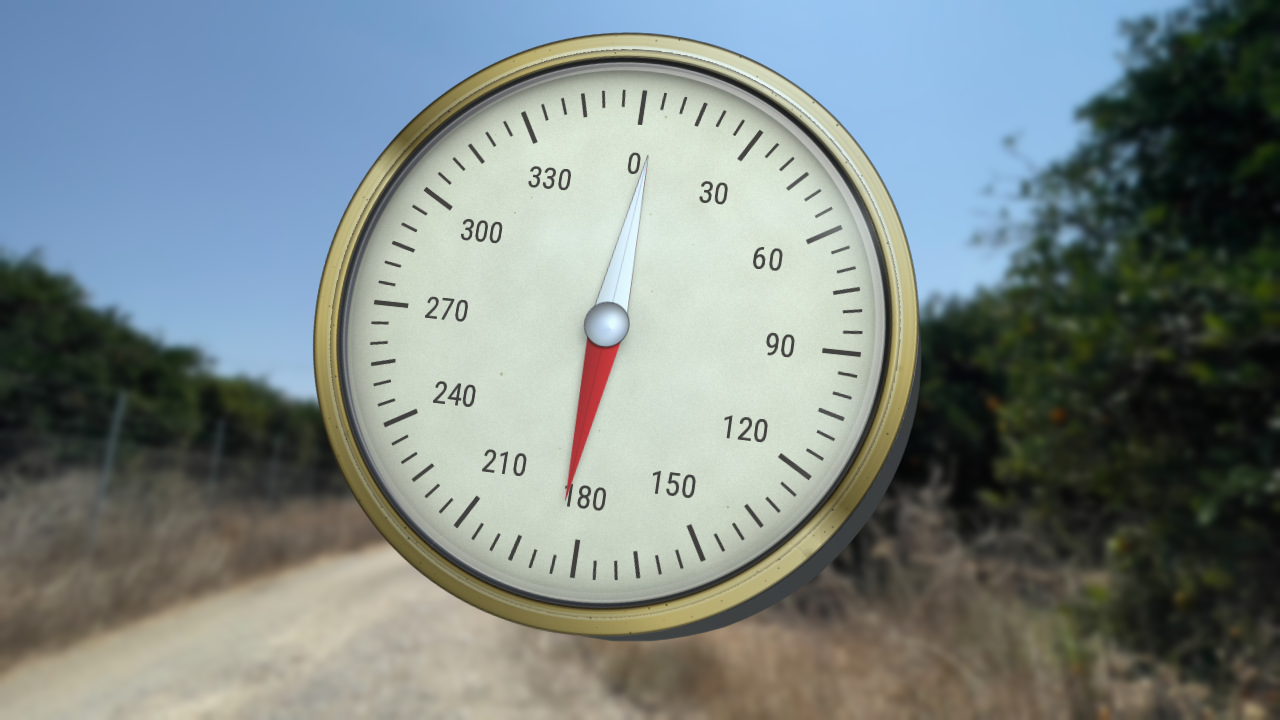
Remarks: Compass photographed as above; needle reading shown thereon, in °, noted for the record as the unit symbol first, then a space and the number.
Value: ° 185
